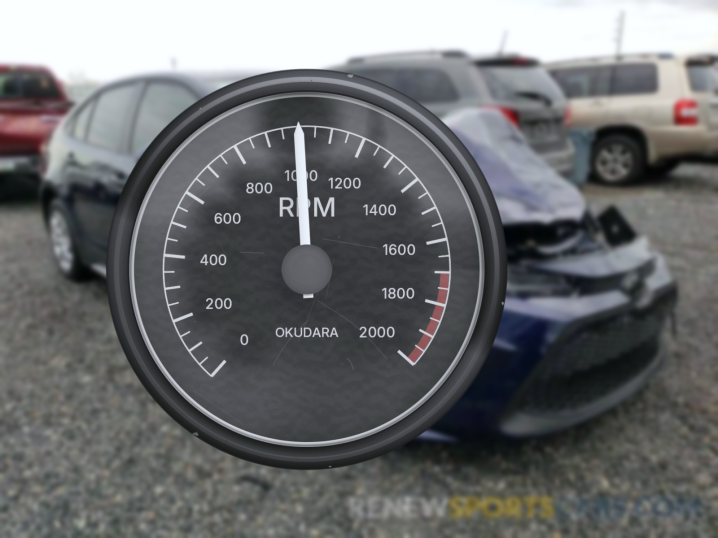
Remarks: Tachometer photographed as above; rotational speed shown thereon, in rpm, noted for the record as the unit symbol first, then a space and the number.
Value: rpm 1000
